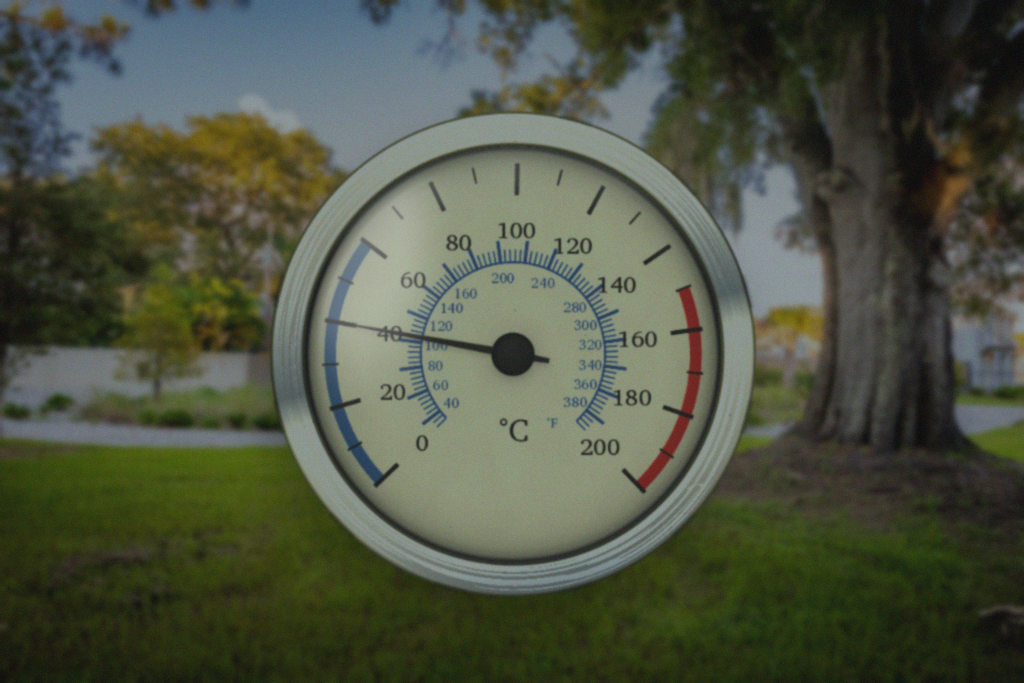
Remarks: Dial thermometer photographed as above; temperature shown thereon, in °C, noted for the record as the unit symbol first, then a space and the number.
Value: °C 40
